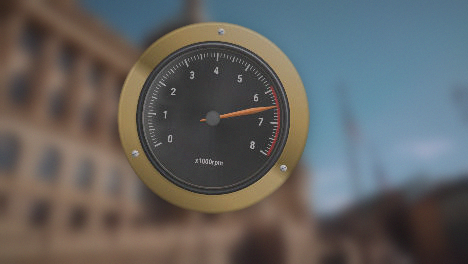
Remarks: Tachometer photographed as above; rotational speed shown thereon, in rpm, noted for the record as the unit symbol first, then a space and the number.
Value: rpm 6500
